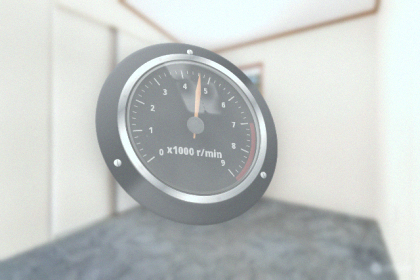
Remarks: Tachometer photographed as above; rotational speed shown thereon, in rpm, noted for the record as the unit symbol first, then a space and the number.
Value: rpm 4600
